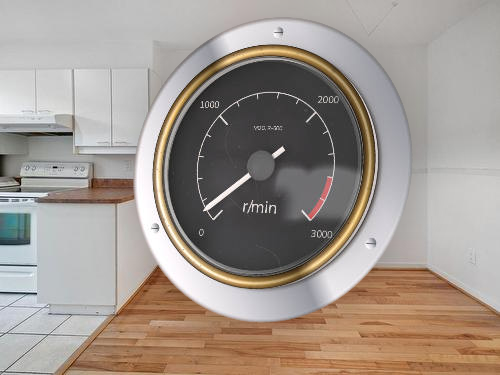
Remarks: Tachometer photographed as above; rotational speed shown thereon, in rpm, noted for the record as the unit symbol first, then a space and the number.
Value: rpm 100
